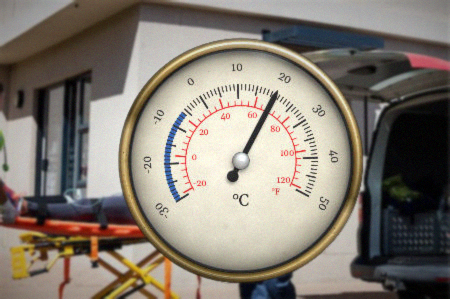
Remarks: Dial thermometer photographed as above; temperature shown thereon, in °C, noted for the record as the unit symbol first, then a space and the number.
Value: °C 20
